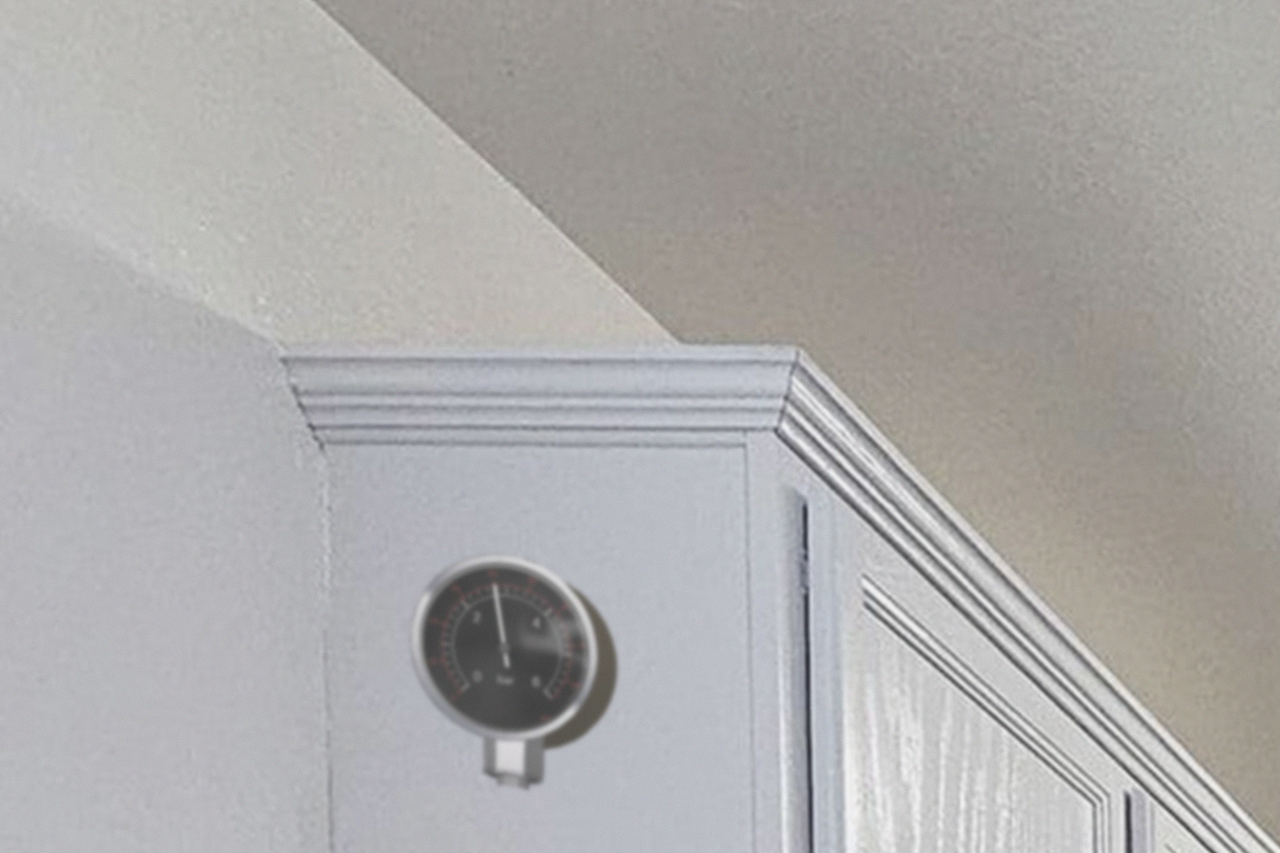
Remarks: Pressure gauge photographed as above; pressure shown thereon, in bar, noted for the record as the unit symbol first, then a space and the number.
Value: bar 2.8
